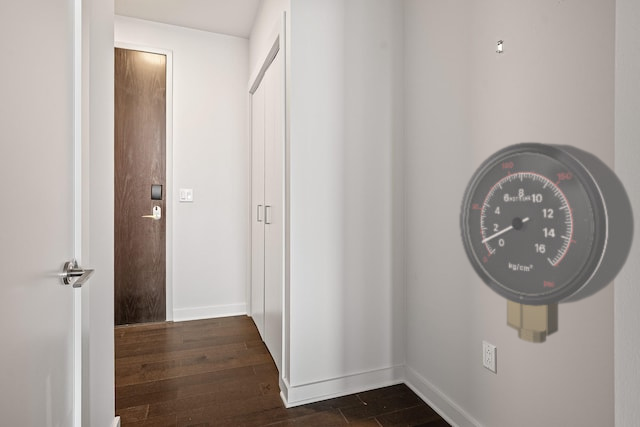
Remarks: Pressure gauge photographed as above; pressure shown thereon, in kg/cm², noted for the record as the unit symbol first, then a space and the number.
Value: kg/cm² 1
